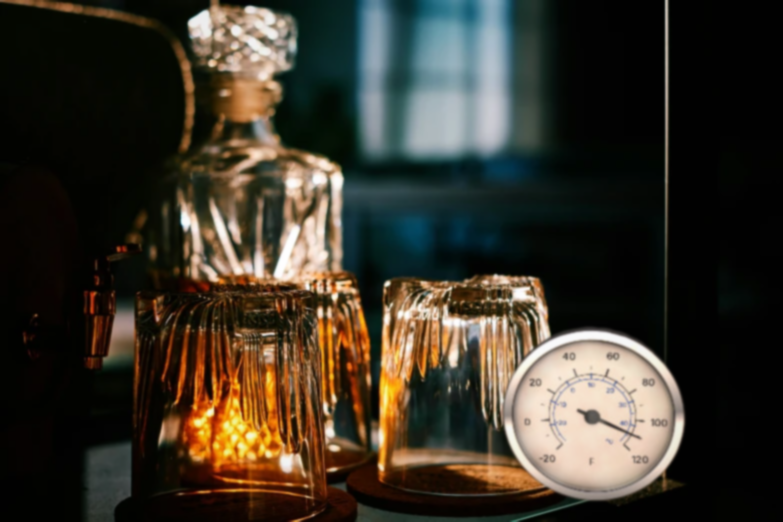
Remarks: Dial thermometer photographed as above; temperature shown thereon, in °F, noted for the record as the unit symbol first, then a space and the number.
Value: °F 110
